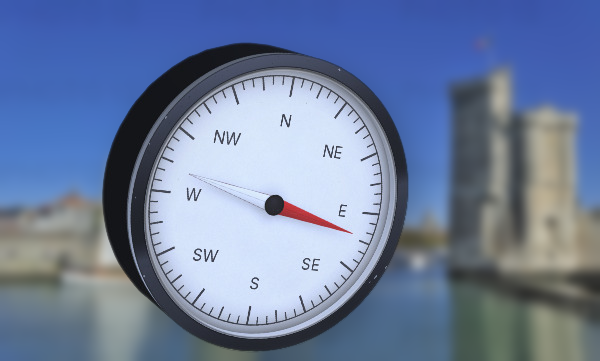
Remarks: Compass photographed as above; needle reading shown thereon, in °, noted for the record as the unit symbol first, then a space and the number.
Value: ° 102.5
